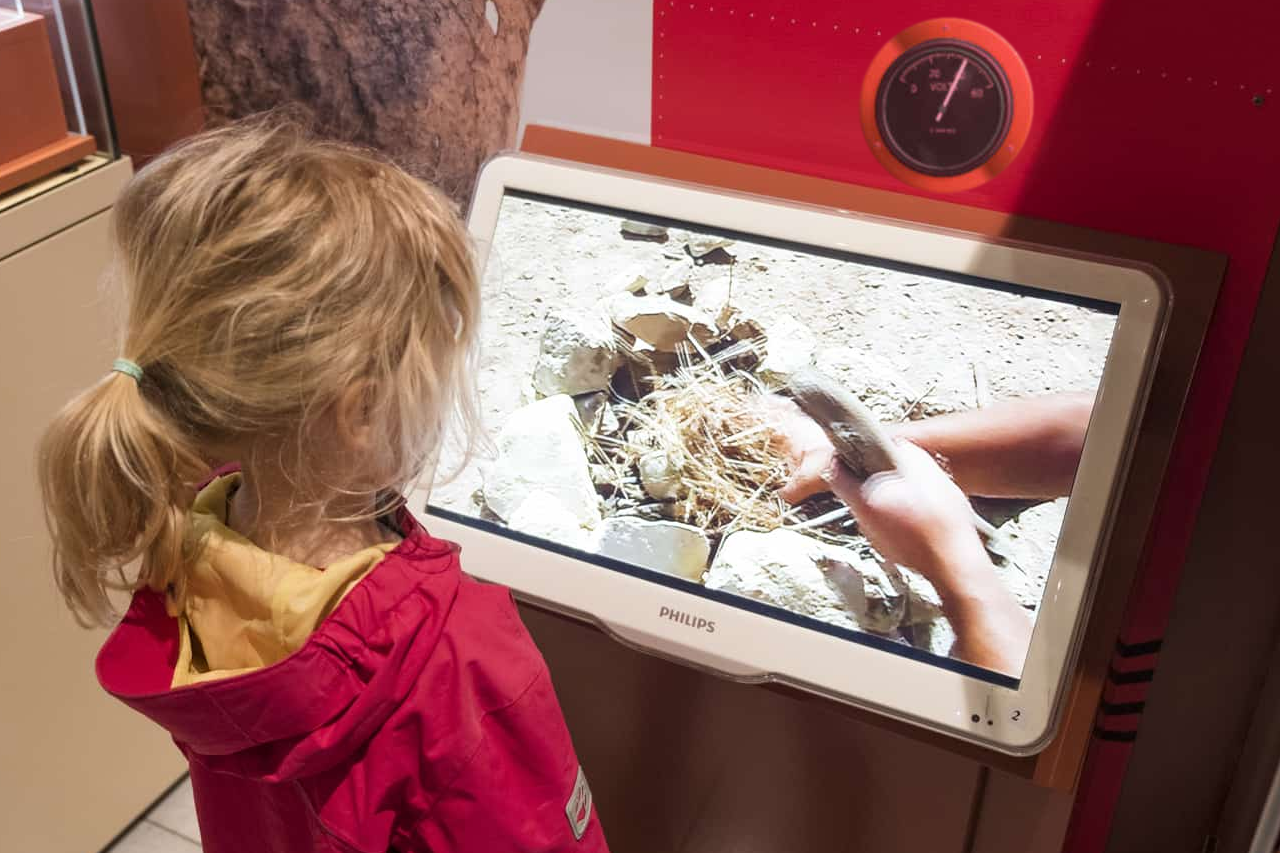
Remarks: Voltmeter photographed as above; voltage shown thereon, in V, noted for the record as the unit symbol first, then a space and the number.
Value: V 40
